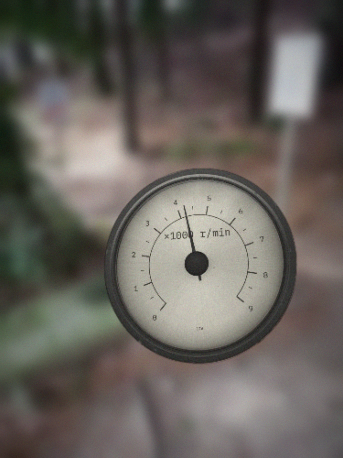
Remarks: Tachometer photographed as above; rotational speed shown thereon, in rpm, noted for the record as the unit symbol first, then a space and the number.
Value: rpm 4250
